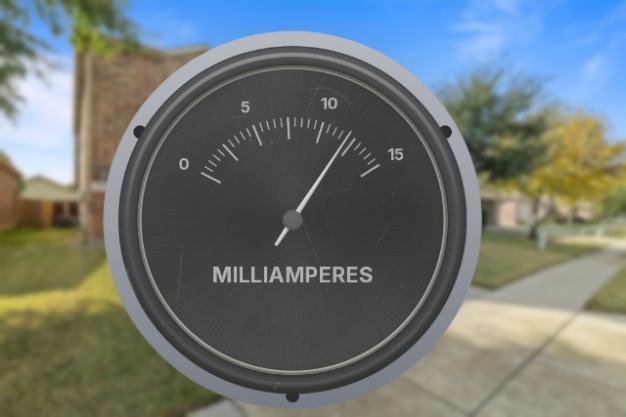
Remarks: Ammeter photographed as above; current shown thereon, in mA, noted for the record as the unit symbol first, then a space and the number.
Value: mA 12
